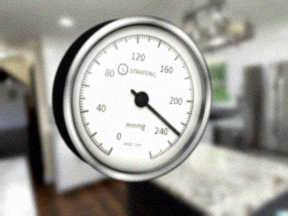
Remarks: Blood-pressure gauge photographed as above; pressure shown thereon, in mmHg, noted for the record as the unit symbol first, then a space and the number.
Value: mmHg 230
